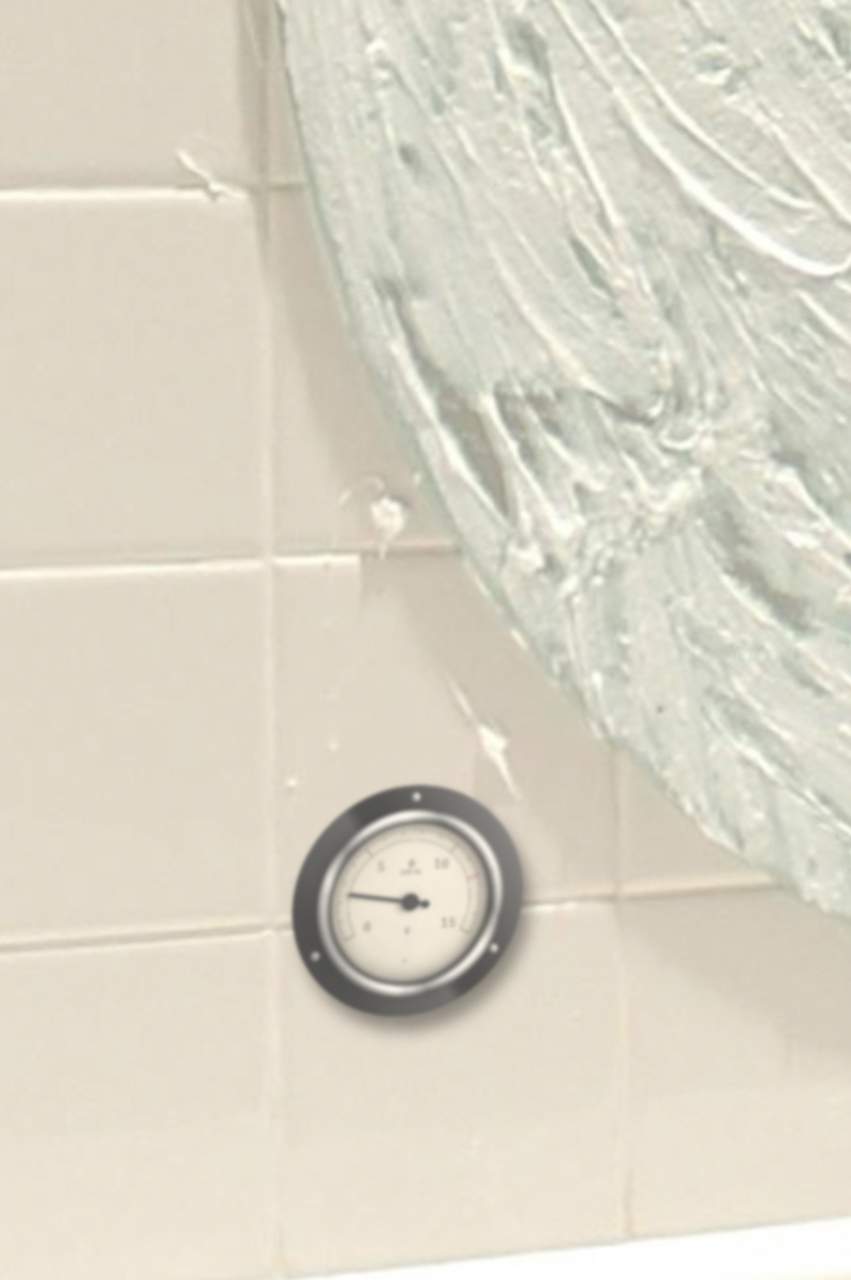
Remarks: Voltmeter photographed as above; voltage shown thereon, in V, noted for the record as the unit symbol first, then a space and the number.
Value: V 2.5
